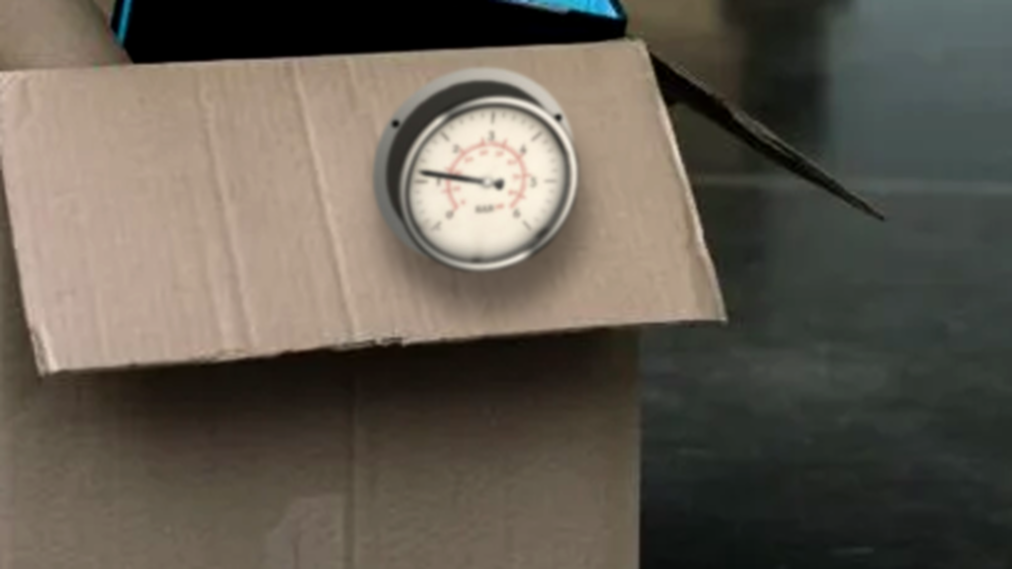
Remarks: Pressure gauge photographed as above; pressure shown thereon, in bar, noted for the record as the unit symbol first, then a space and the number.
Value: bar 1.2
